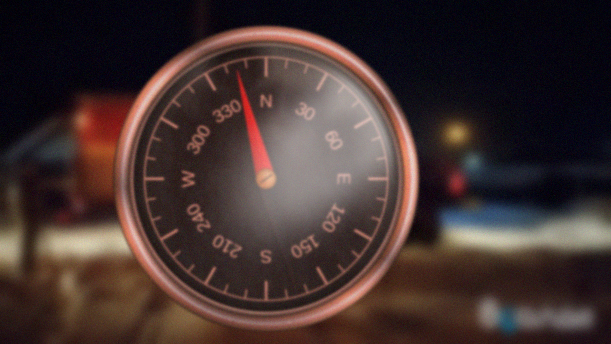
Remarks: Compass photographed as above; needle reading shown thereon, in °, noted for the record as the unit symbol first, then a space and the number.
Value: ° 345
